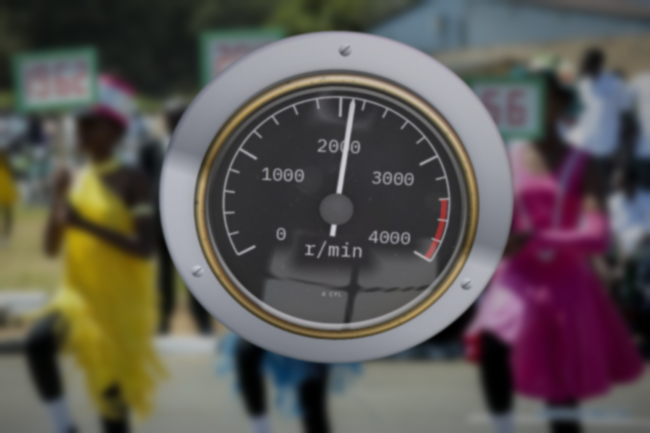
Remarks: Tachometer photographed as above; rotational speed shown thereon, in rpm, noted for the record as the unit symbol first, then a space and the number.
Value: rpm 2100
